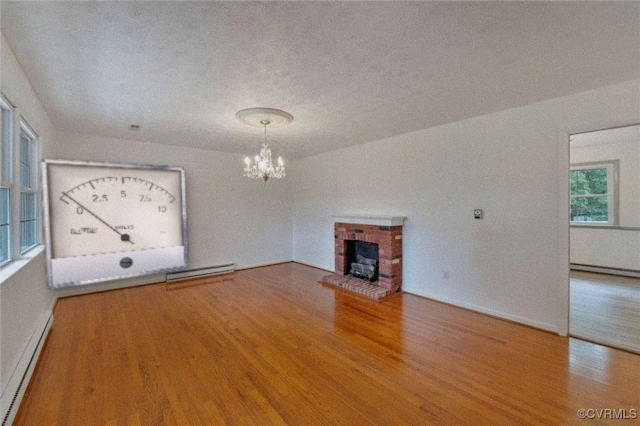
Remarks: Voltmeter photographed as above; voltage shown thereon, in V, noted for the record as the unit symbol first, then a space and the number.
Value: V 0.5
